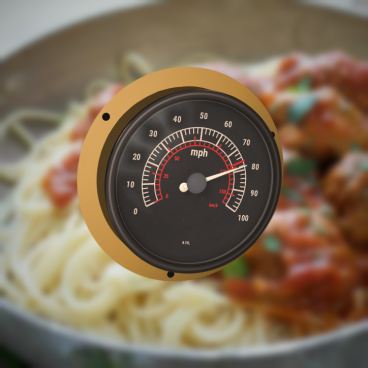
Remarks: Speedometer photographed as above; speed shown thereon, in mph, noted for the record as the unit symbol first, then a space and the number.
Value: mph 78
